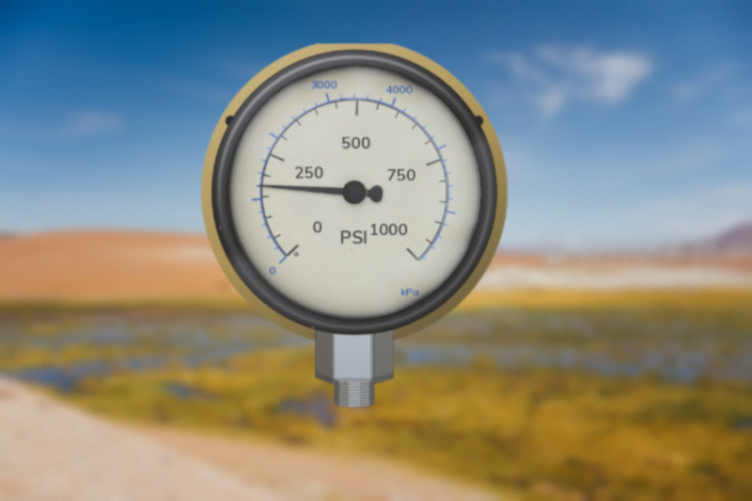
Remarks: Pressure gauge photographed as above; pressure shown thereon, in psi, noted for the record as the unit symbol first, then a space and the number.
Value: psi 175
